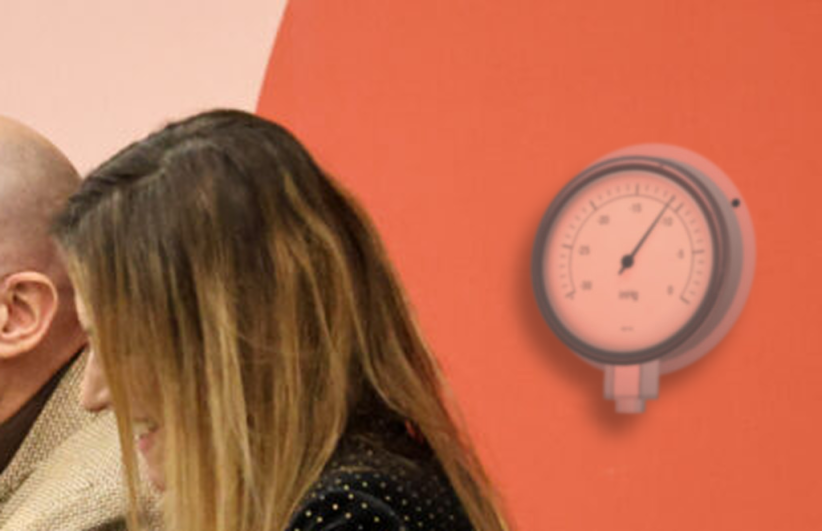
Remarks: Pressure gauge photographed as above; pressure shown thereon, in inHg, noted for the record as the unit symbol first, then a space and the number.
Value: inHg -11
